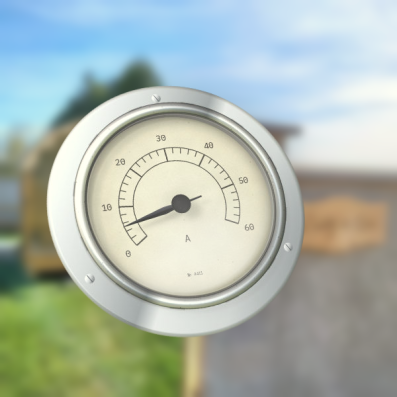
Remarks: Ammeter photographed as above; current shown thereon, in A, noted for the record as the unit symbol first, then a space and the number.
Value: A 5
